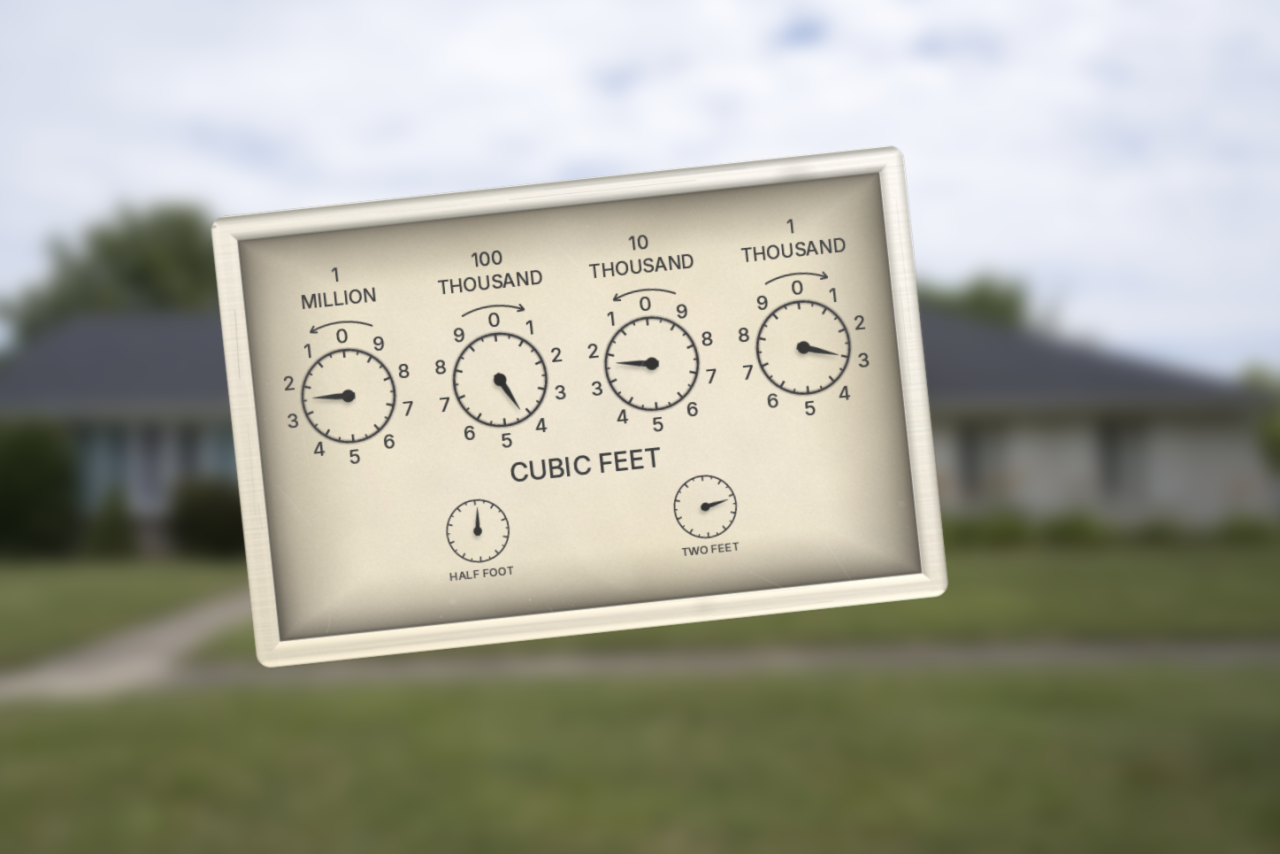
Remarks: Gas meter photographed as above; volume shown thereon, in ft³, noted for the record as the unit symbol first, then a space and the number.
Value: ft³ 242300
